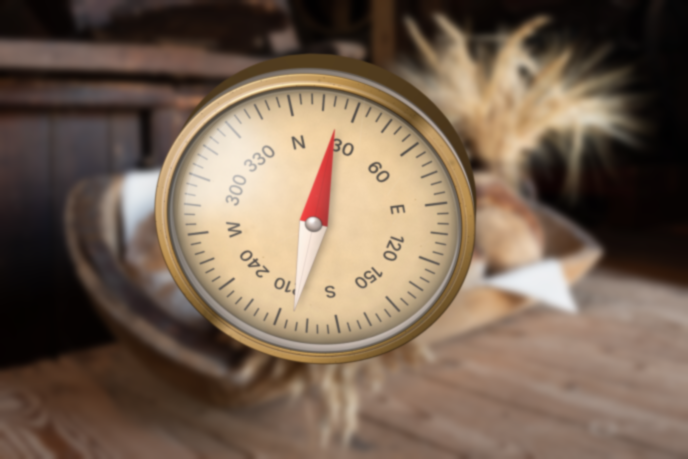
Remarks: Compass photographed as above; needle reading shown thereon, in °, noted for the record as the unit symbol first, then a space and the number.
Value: ° 22.5
